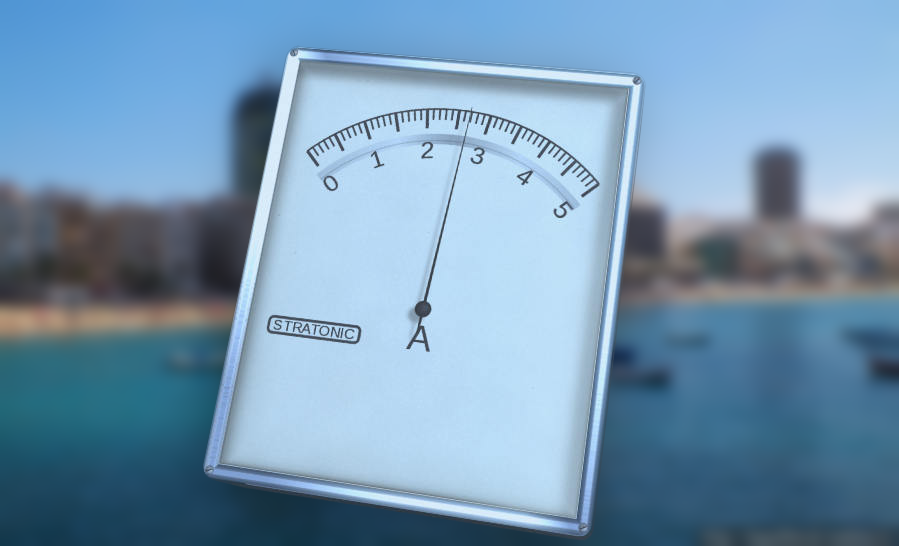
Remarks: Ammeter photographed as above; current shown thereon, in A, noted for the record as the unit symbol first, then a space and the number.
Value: A 2.7
